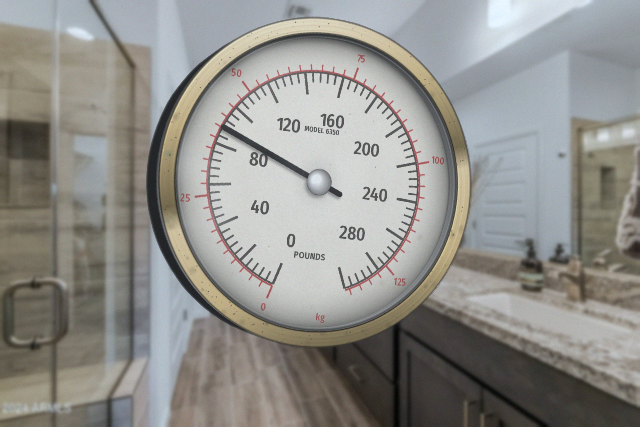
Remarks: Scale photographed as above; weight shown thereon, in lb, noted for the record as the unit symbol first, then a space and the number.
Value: lb 88
